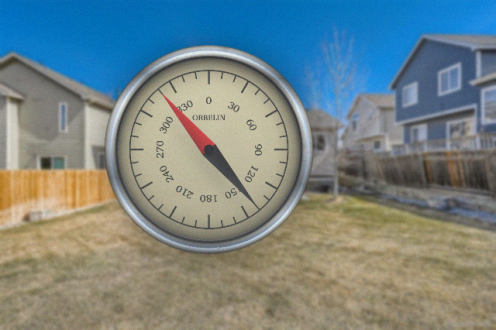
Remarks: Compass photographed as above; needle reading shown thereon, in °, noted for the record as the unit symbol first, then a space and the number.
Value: ° 320
